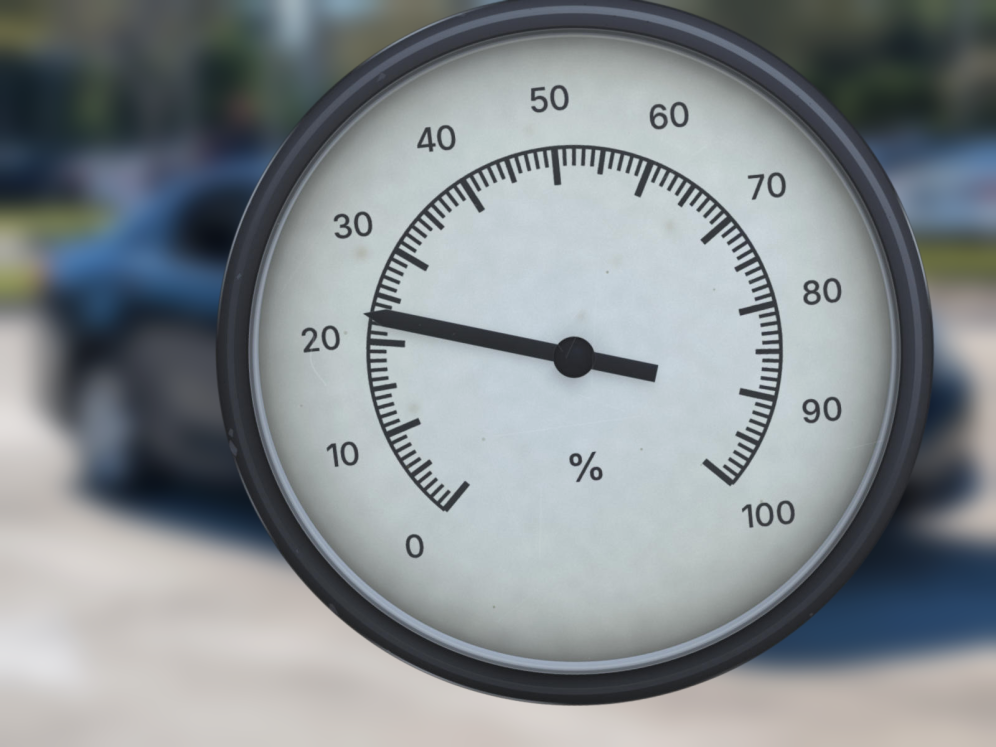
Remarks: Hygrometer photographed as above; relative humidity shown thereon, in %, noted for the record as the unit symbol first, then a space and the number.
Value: % 23
